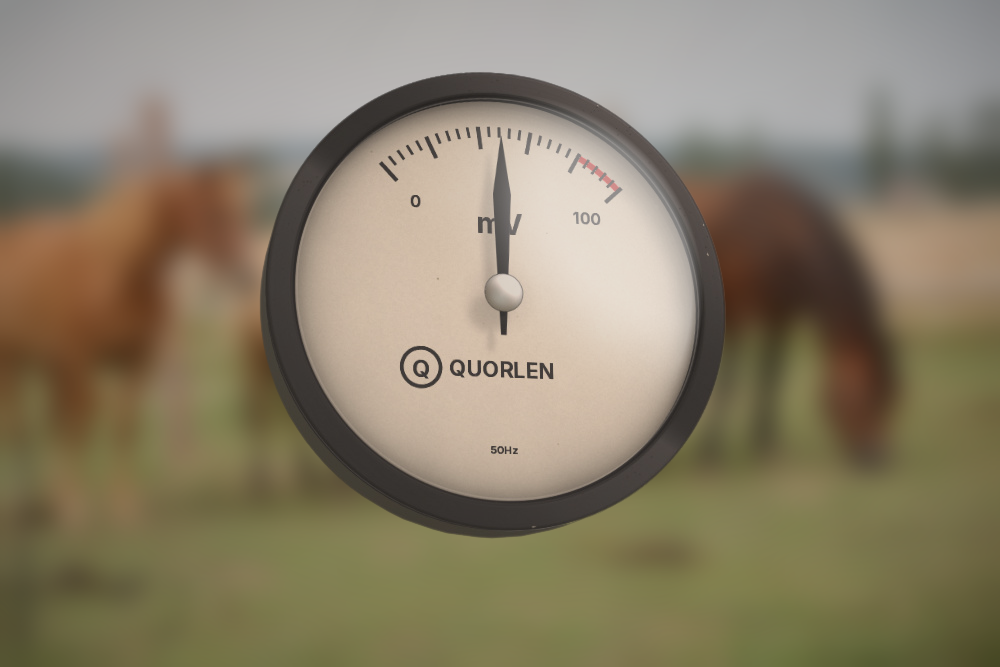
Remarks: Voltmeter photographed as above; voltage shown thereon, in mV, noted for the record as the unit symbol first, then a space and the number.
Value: mV 48
